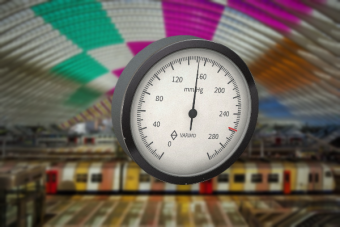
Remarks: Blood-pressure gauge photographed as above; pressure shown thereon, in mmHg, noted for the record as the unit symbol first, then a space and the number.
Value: mmHg 150
